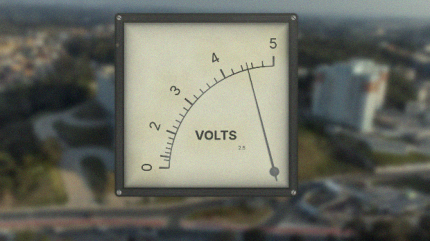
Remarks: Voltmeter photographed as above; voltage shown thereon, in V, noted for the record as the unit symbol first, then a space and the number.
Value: V 4.5
